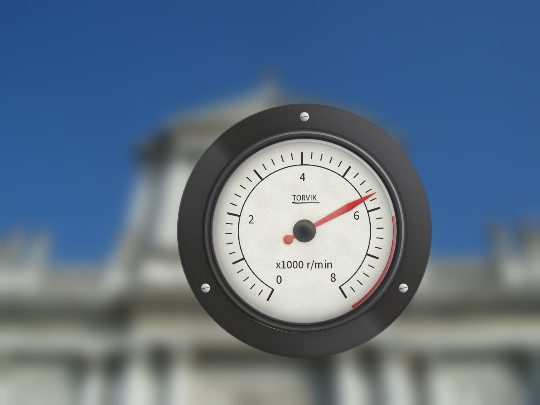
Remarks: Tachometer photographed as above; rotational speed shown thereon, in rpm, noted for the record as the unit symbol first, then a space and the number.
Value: rpm 5700
